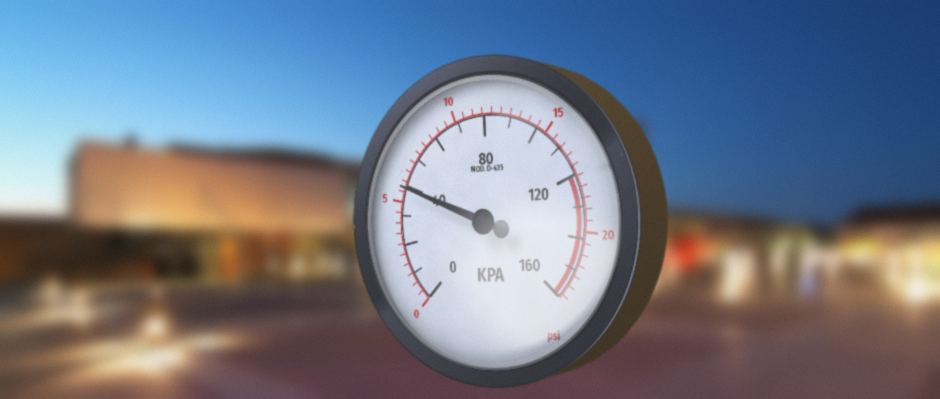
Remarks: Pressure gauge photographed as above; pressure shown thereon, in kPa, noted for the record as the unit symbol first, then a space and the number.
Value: kPa 40
